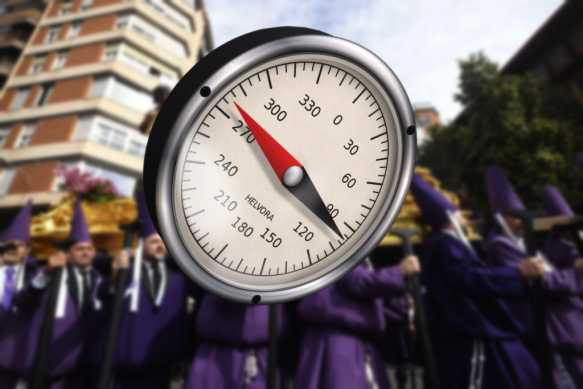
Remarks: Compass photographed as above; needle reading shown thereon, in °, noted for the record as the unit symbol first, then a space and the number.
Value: ° 277.5
